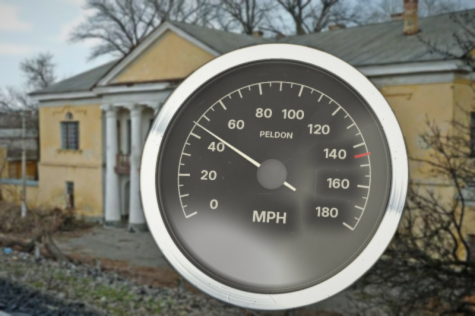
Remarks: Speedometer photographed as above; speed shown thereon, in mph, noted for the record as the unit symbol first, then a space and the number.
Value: mph 45
